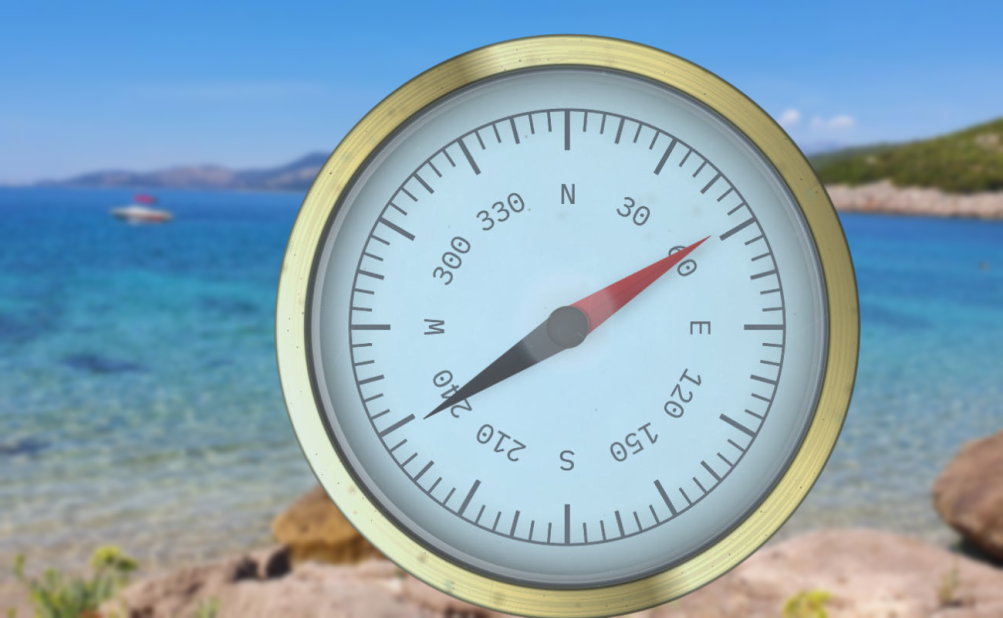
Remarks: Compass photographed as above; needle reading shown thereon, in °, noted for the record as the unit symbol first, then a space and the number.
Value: ° 57.5
